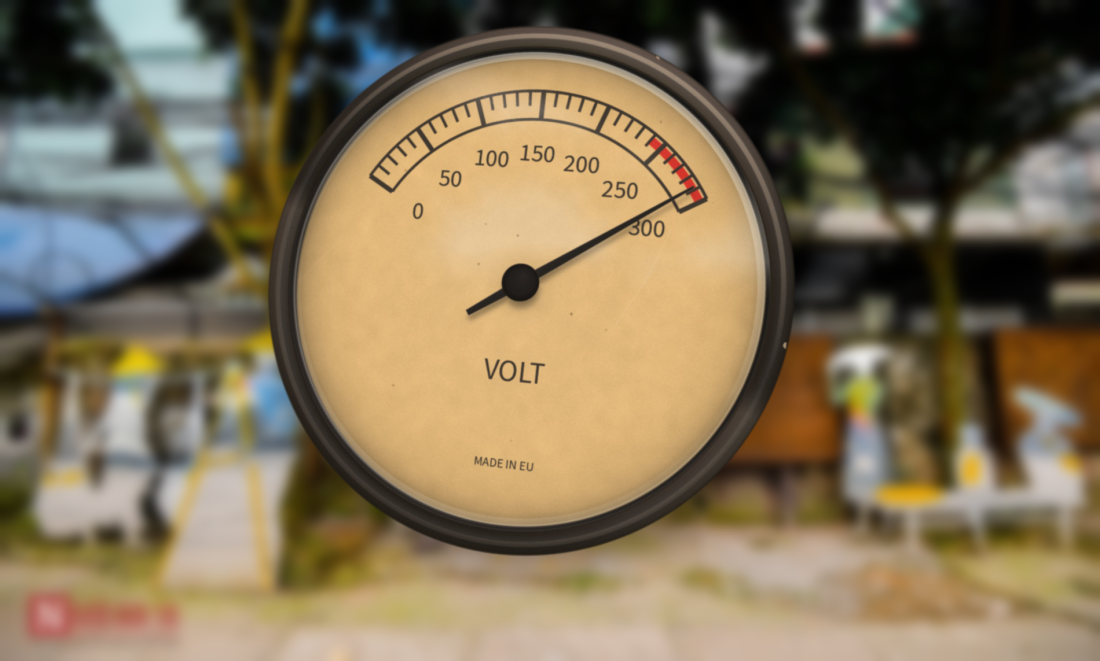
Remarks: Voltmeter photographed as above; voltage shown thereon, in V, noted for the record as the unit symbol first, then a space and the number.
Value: V 290
